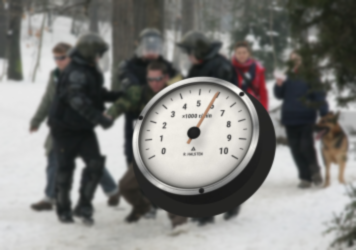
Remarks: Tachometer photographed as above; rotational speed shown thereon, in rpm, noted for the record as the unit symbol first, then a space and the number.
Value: rpm 6000
